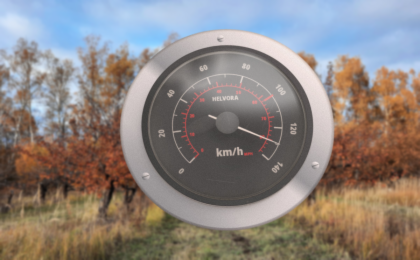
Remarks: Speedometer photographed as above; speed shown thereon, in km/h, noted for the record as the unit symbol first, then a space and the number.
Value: km/h 130
